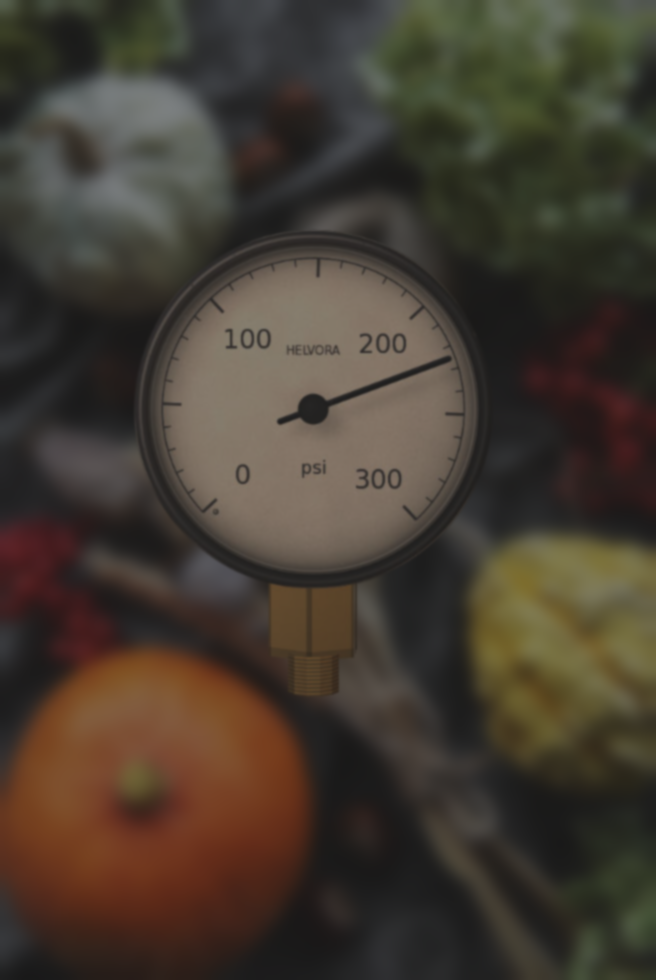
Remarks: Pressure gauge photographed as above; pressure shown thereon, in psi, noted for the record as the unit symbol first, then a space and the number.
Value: psi 225
